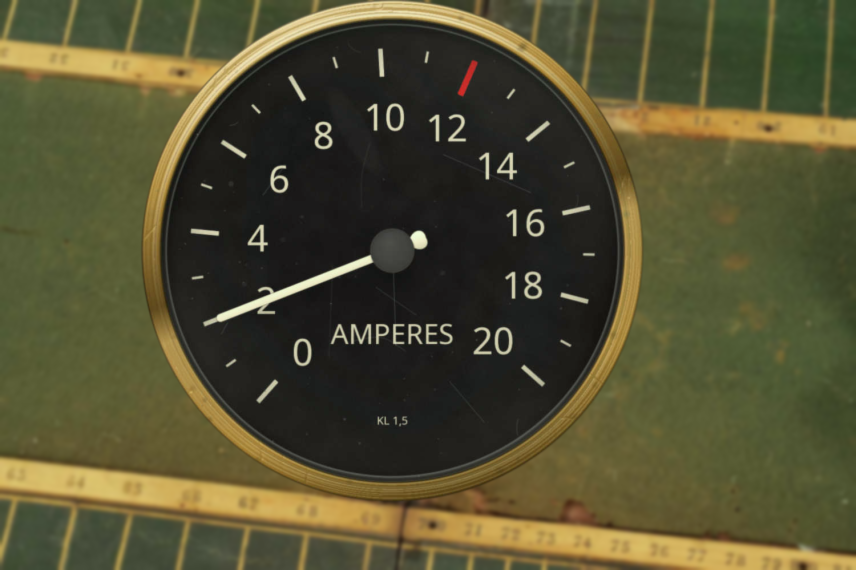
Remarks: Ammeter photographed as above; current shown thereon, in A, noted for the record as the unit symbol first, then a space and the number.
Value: A 2
